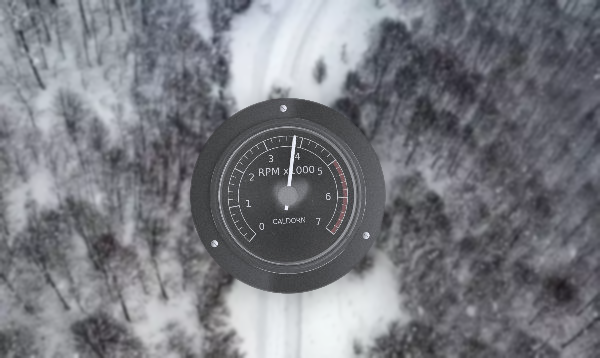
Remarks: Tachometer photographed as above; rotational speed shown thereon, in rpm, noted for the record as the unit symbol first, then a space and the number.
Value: rpm 3800
